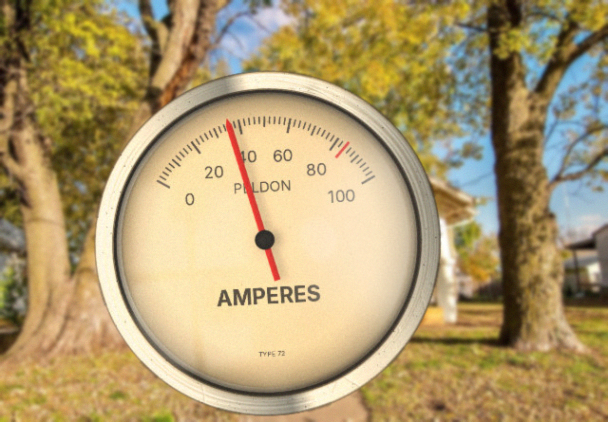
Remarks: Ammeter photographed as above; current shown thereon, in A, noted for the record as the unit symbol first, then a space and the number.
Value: A 36
